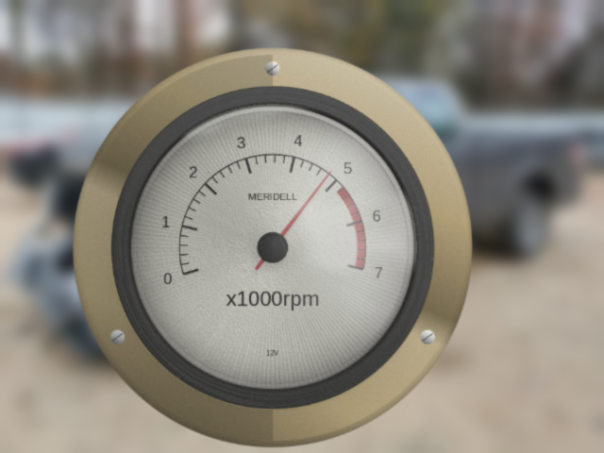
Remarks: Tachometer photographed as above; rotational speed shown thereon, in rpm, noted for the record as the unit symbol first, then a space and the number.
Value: rpm 4800
